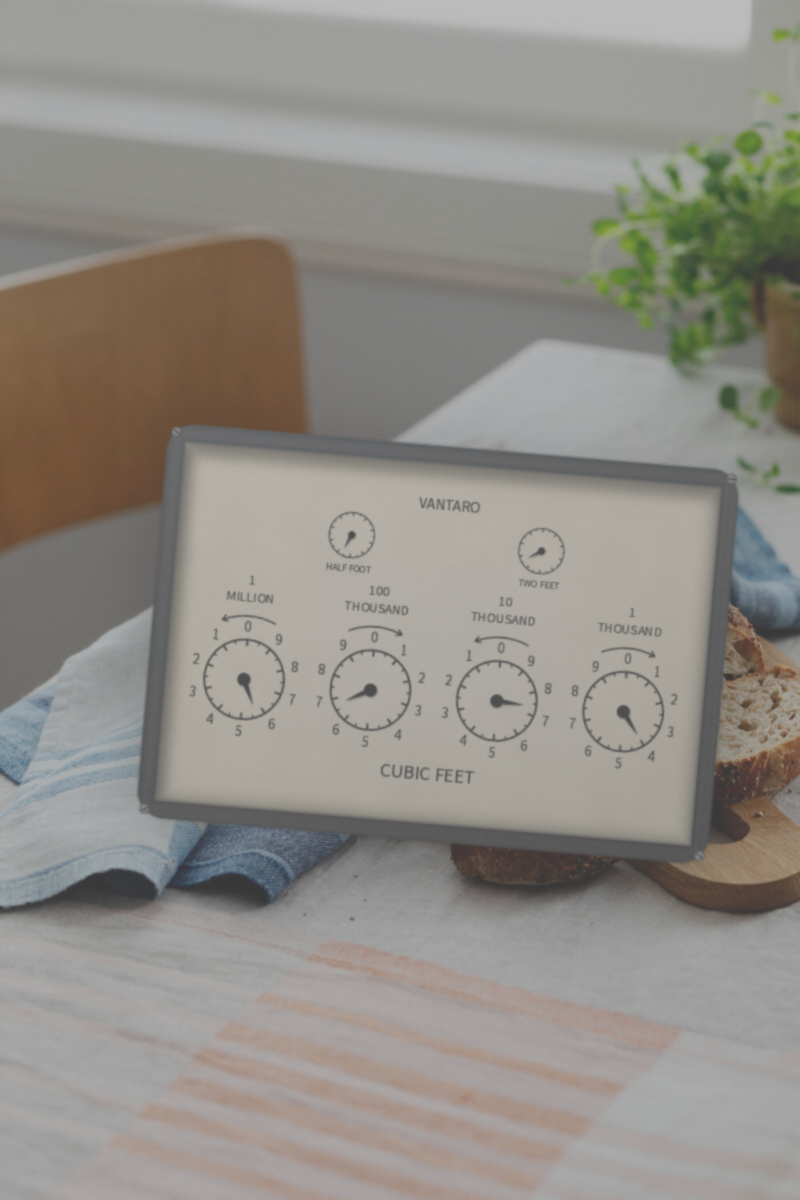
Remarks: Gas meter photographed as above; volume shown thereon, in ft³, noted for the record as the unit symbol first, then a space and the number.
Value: ft³ 567400
